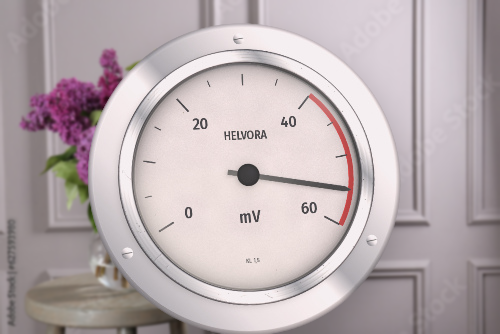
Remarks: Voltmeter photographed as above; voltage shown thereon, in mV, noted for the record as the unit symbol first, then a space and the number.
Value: mV 55
